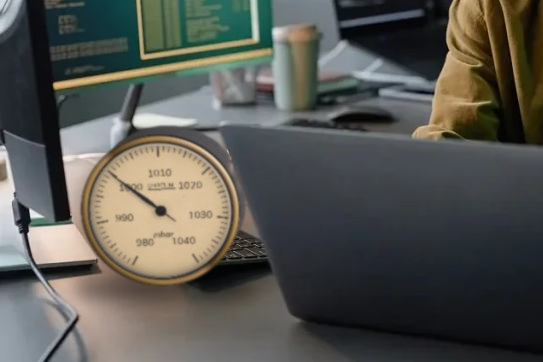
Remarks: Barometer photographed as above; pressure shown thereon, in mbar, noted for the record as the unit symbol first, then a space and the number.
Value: mbar 1000
